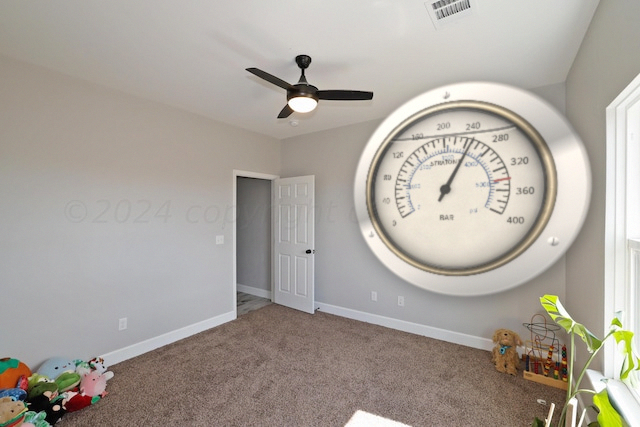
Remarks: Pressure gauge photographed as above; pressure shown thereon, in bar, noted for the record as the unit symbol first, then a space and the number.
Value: bar 250
